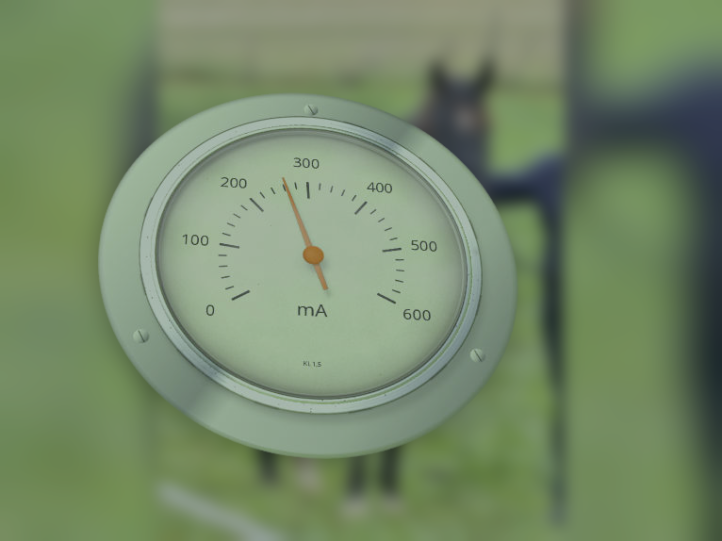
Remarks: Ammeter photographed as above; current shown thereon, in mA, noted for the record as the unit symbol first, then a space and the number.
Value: mA 260
